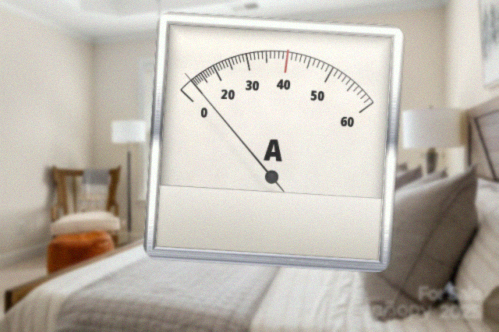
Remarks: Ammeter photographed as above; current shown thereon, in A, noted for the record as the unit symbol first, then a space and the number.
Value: A 10
